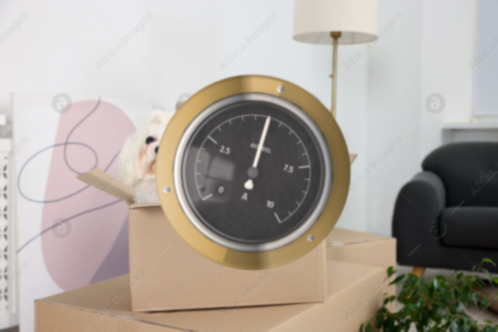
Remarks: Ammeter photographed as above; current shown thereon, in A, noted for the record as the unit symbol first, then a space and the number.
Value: A 5
